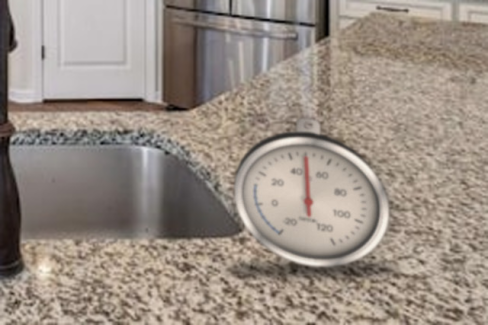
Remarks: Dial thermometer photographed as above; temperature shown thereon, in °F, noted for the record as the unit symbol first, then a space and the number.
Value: °F 48
